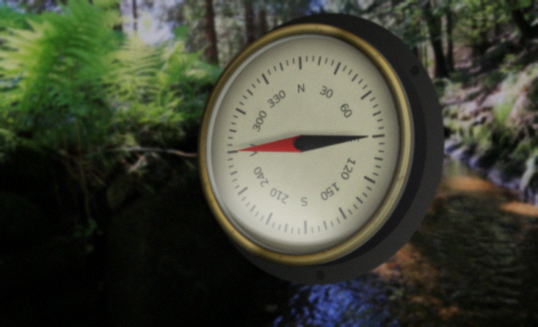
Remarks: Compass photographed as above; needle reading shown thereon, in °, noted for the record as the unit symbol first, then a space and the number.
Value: ° 270
